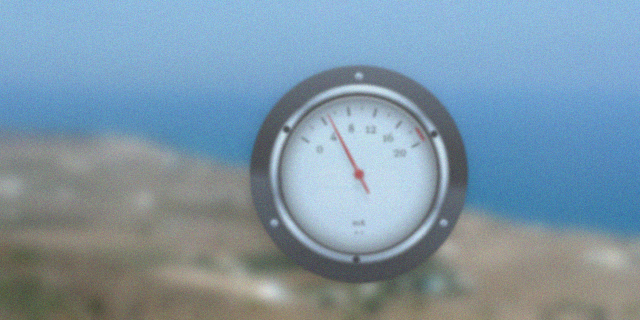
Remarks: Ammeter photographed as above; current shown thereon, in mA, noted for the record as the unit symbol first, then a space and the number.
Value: mA 5
